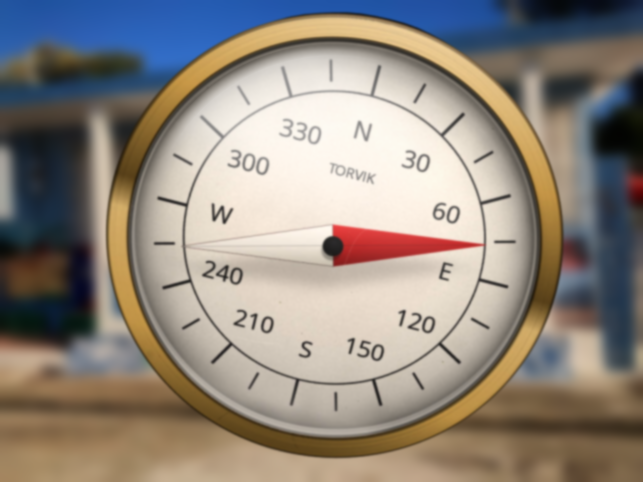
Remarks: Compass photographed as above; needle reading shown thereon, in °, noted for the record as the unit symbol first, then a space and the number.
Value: ° 75
